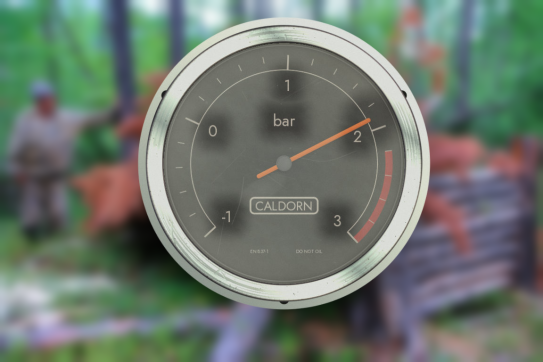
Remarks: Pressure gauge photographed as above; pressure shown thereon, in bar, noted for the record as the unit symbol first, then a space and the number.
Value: bar 1.9
